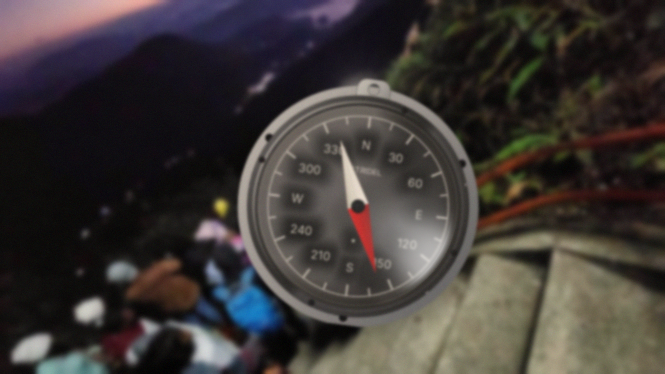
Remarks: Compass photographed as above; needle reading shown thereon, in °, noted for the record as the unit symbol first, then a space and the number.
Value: ° 157.5
